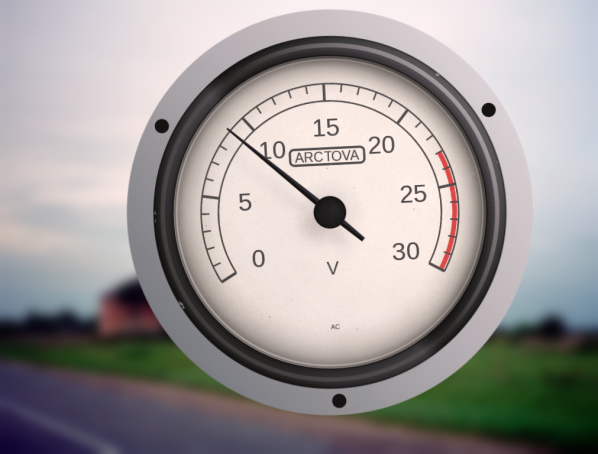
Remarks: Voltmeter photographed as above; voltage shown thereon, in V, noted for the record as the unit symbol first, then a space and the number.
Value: V 9
